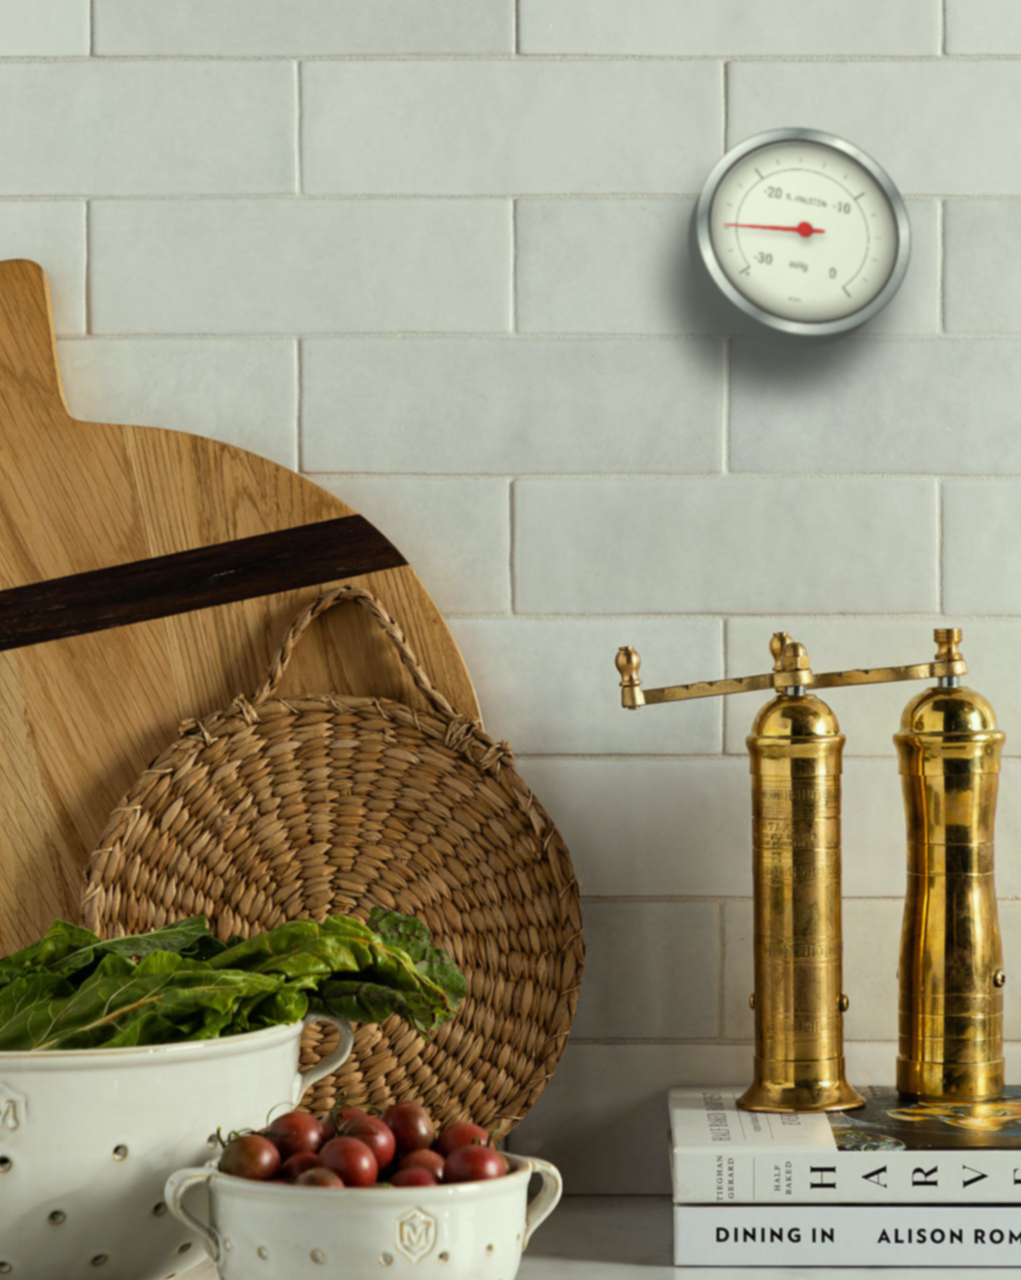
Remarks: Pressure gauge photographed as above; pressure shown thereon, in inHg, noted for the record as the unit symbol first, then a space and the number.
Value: inHg -26
